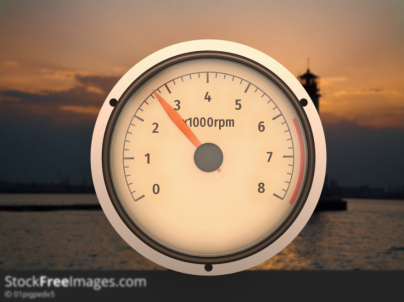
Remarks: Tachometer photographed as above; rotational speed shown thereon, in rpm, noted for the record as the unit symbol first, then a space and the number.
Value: rpm 2700
